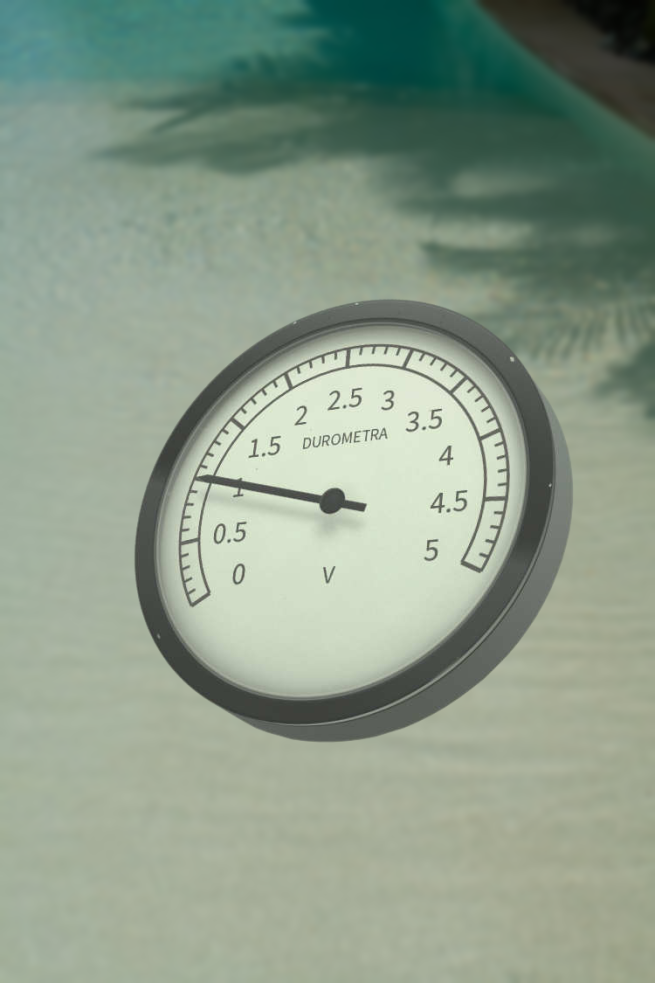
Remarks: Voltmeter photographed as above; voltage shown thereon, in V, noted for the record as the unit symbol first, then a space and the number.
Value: V 1
